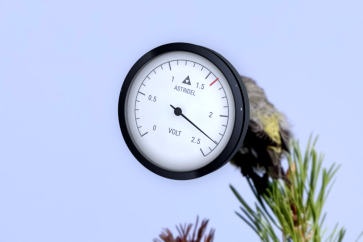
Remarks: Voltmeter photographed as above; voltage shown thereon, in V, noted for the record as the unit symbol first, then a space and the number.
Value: V 2.3
